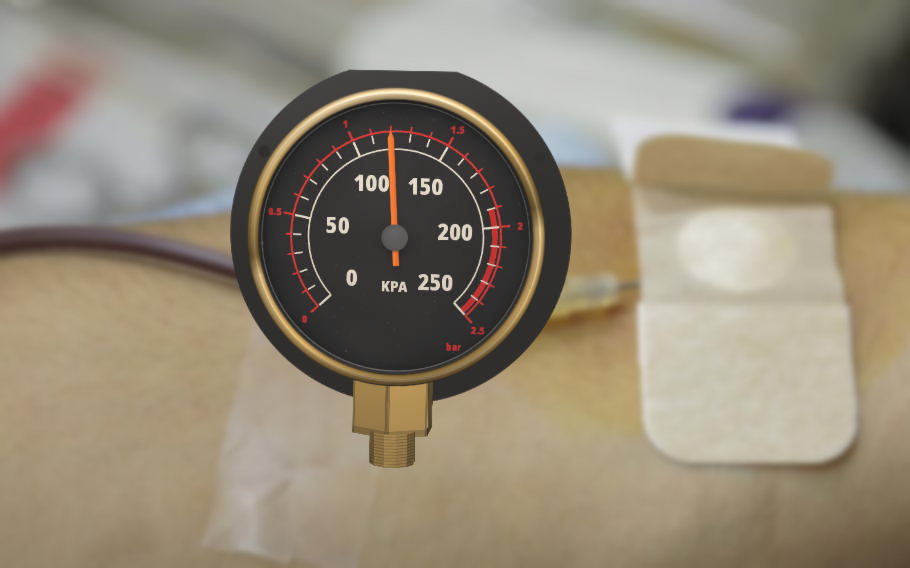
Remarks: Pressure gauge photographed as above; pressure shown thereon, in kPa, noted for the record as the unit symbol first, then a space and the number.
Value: kPa 120
